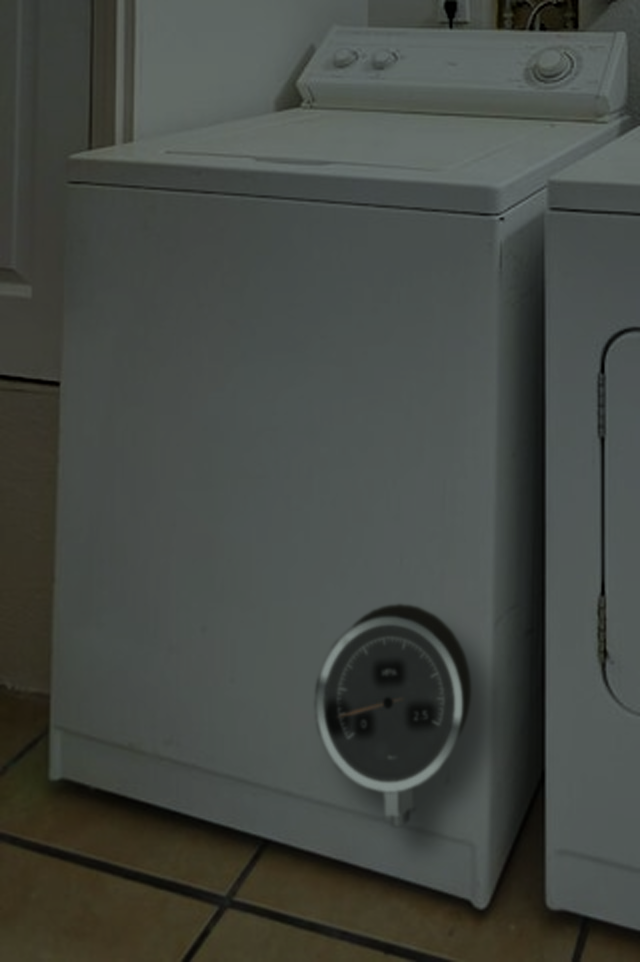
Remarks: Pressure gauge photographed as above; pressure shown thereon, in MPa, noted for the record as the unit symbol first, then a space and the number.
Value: MPa 0.25
